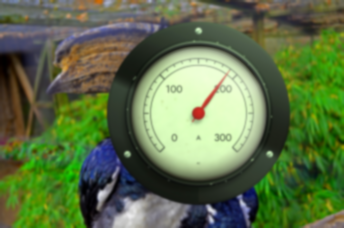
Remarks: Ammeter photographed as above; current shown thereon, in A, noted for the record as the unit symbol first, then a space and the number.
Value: A 190
